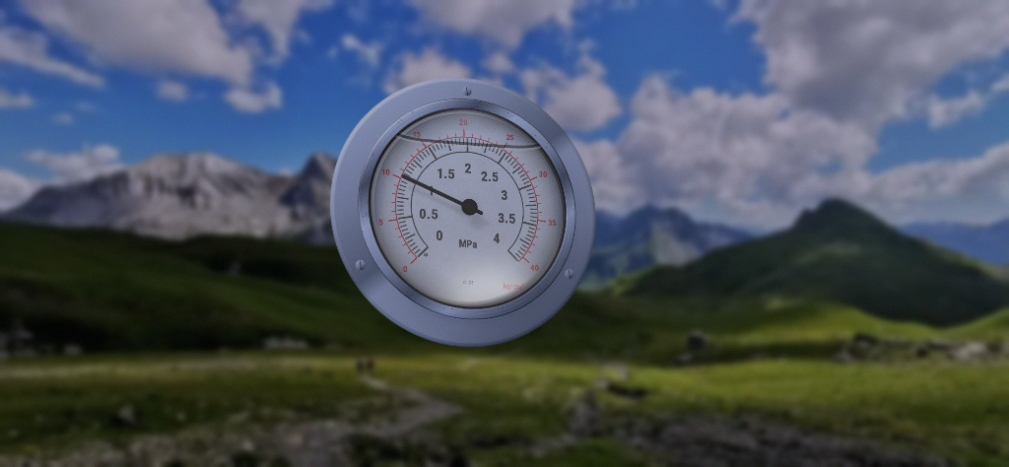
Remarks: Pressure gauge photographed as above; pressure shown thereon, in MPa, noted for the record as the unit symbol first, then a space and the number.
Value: MPa 1
